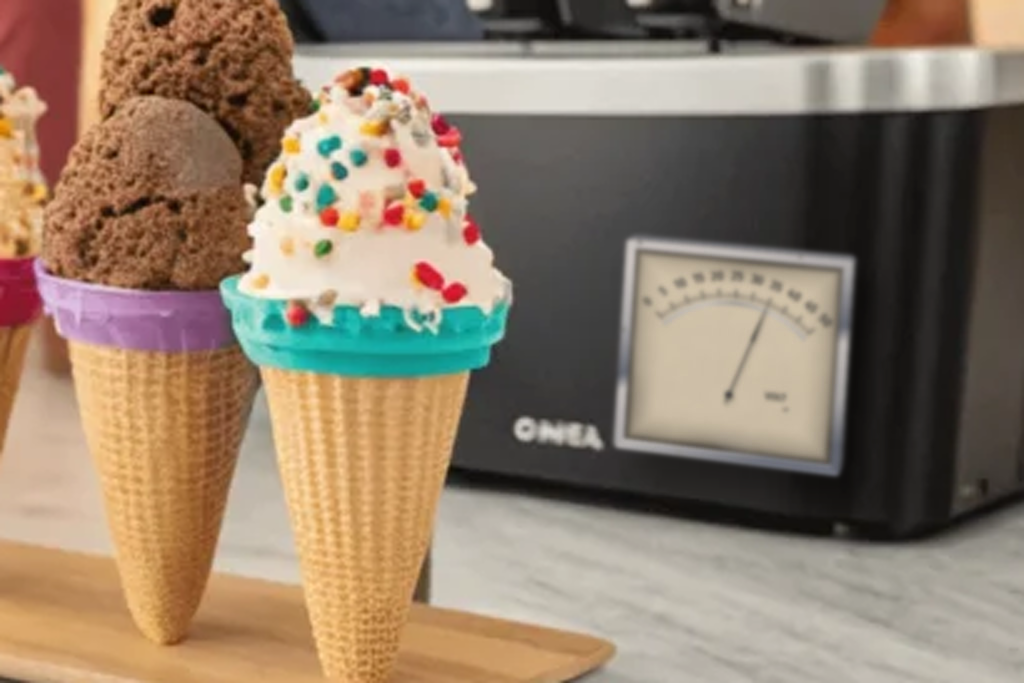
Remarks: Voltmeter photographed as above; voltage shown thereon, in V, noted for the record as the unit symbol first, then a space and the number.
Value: V 35
